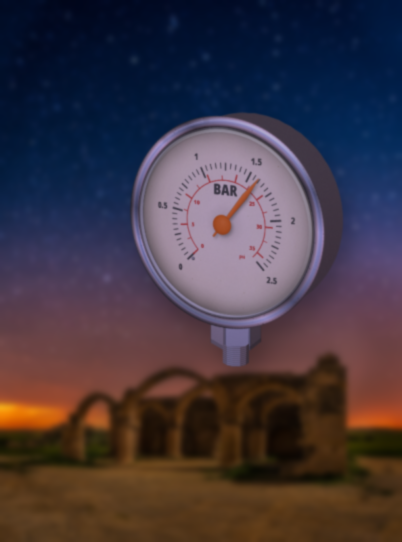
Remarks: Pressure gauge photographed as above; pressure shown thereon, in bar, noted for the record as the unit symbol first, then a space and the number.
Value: bar 1.6
